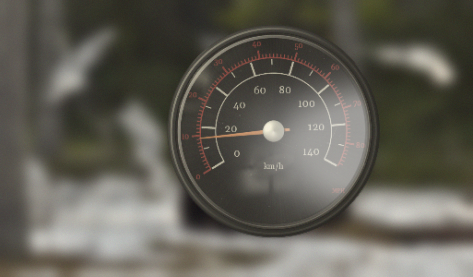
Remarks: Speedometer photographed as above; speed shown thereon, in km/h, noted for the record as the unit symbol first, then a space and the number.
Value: km/h 15
